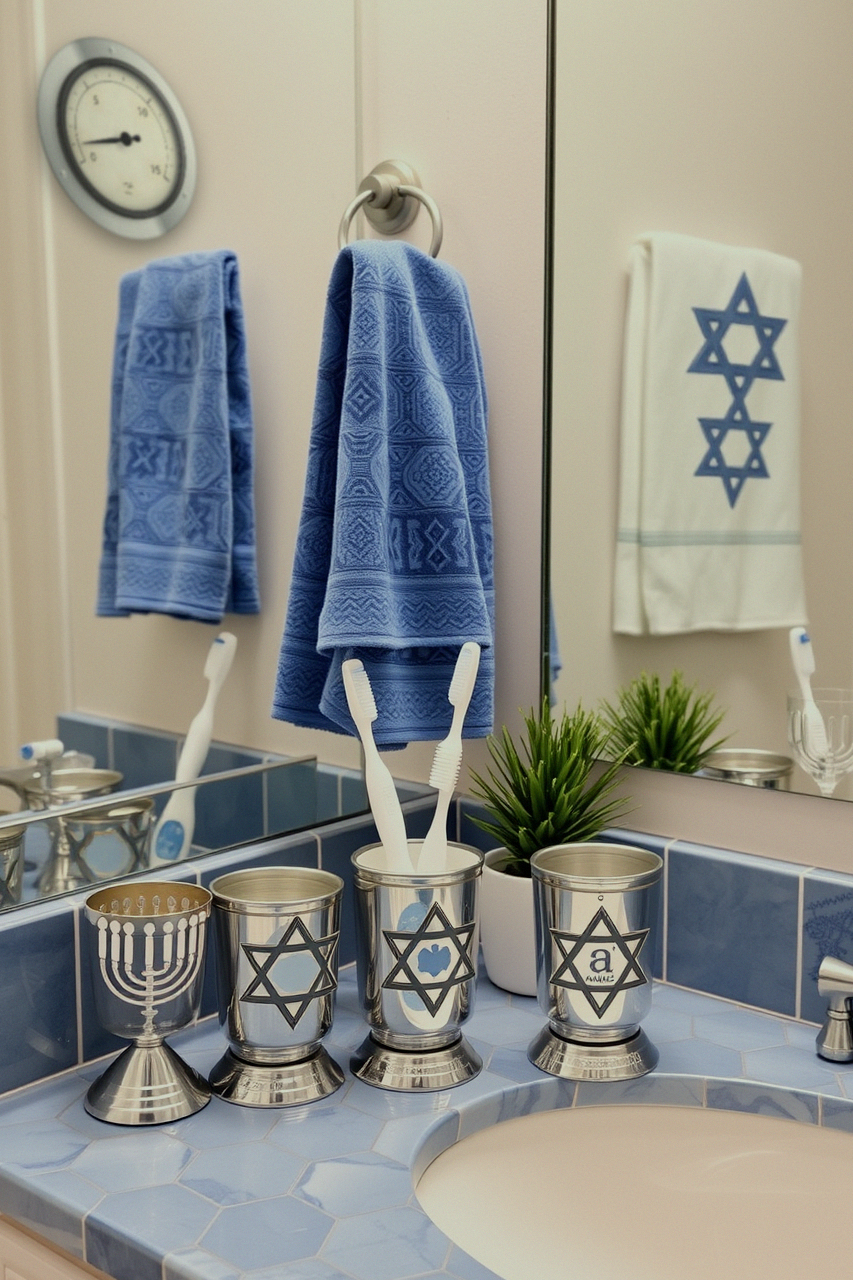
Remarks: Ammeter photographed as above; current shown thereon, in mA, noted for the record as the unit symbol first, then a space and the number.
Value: mA 1
